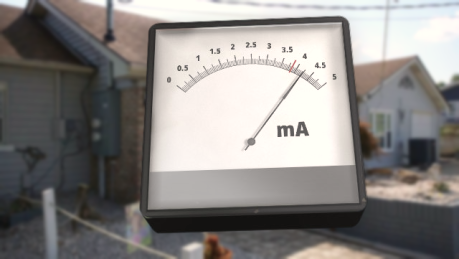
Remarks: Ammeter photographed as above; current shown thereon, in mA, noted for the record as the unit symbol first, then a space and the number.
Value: mA 4.25
